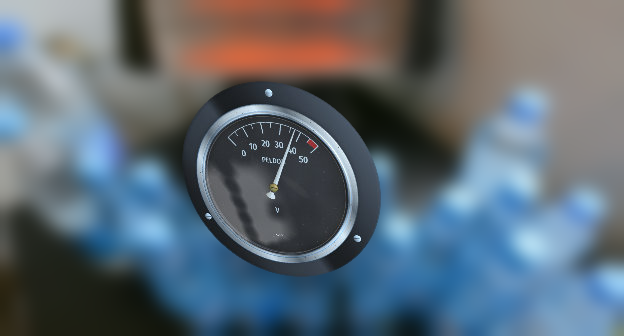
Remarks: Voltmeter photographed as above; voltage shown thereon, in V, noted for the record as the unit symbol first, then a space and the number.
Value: V 37.5
